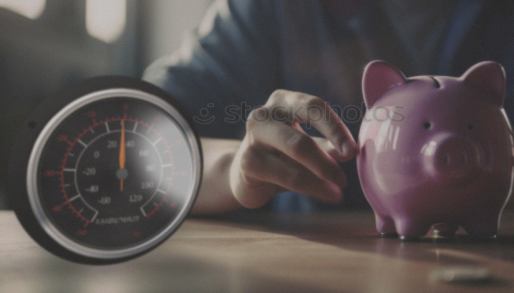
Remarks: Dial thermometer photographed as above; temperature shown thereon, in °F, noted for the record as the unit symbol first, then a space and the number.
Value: °F 30
